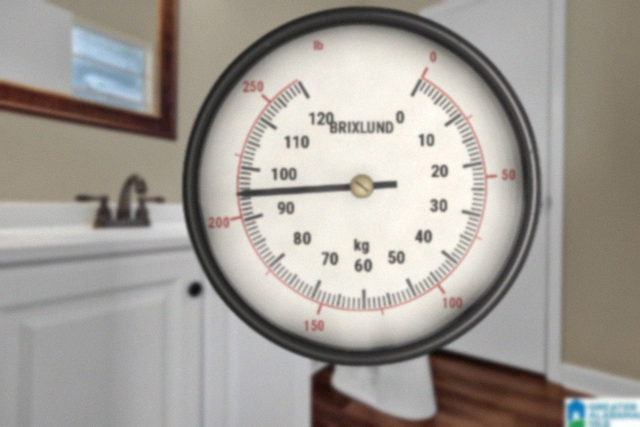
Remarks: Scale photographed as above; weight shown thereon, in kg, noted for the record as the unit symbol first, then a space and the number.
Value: kg 95
